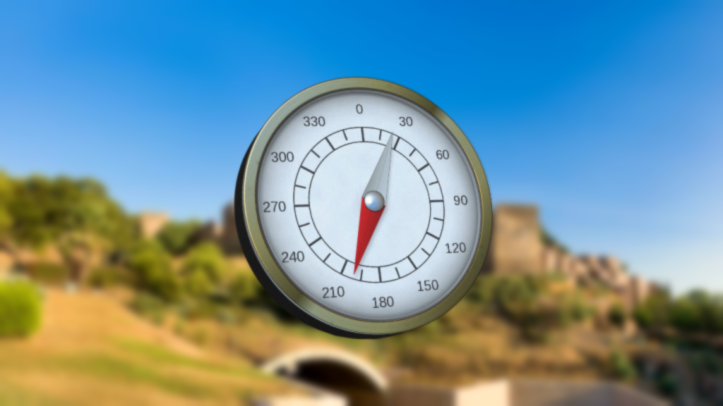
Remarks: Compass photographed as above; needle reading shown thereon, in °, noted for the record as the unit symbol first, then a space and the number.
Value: ° 202.5
